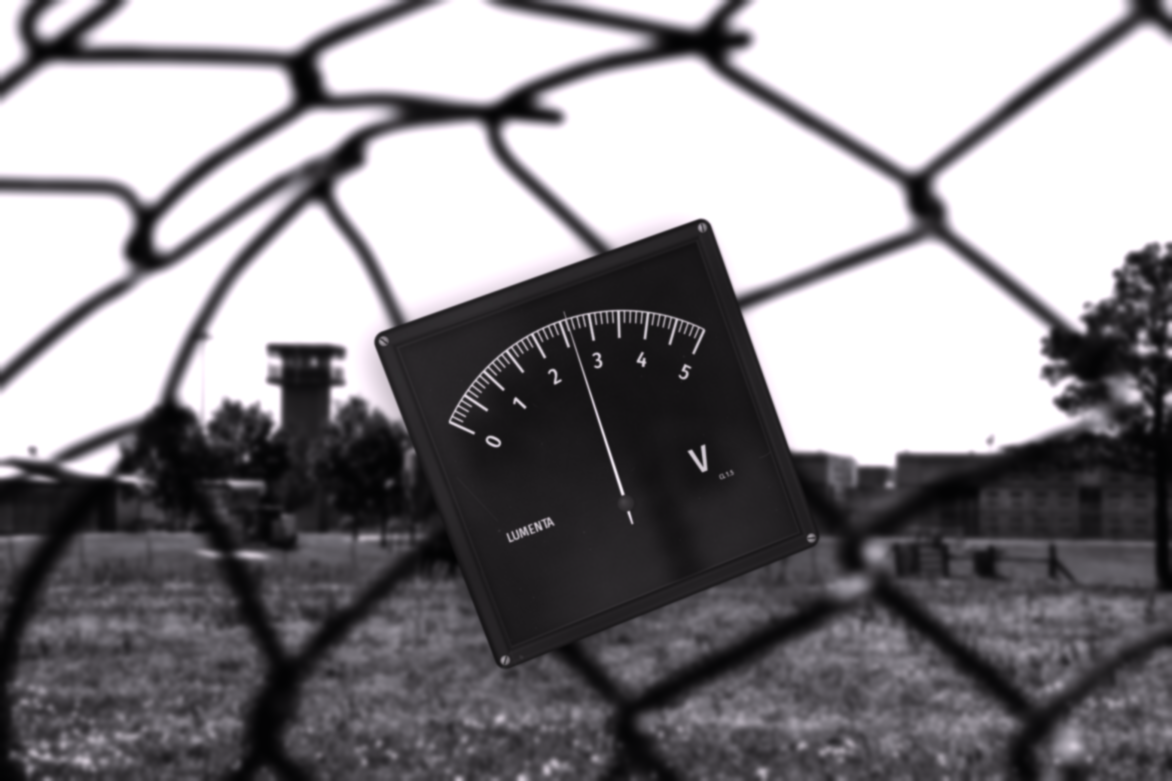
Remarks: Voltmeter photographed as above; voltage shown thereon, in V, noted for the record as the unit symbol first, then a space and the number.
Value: V 2.6
